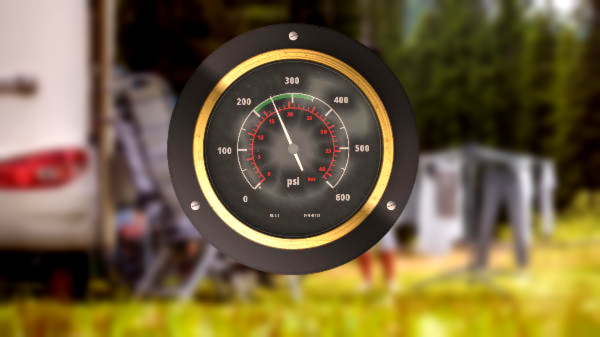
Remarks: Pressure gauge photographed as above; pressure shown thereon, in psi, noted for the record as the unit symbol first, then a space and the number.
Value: psi 250
